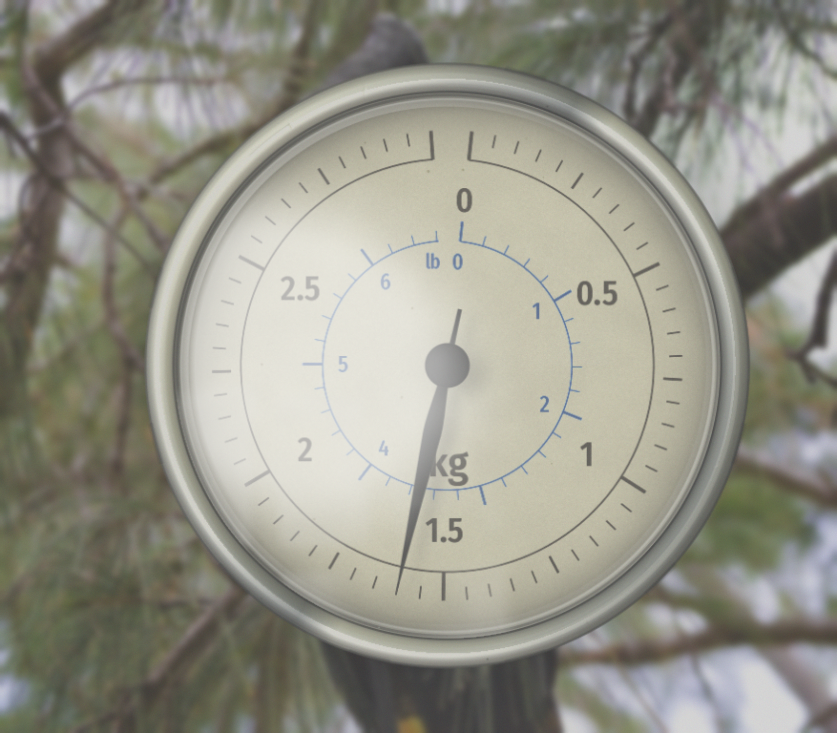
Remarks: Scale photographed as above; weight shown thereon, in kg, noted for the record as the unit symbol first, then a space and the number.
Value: kg 1.6
